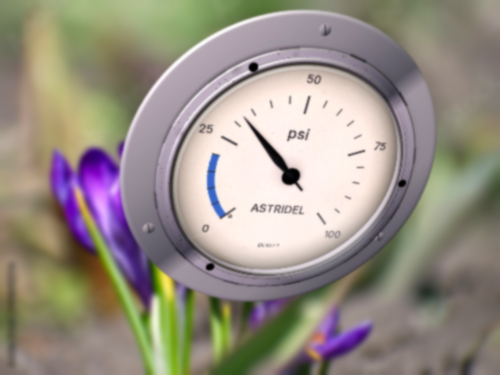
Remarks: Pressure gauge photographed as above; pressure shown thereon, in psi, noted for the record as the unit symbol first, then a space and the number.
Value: psi 32.5
